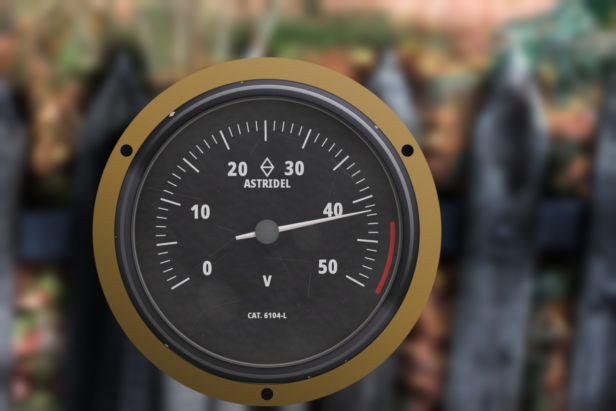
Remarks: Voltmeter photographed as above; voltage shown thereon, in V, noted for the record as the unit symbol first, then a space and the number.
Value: V 41.5
